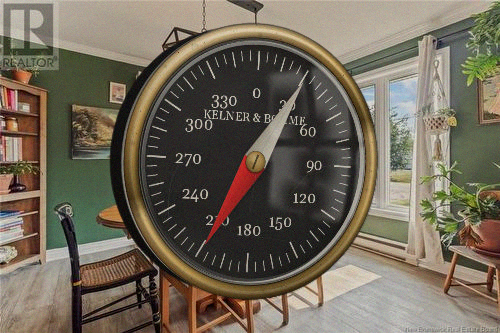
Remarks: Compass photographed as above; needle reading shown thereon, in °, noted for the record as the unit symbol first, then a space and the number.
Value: ° 210
